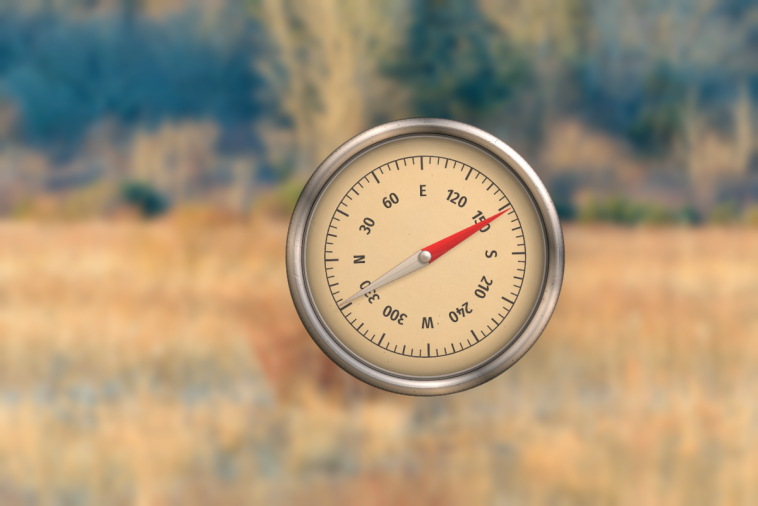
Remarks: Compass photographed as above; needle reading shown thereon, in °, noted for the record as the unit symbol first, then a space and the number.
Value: ° 152.5
